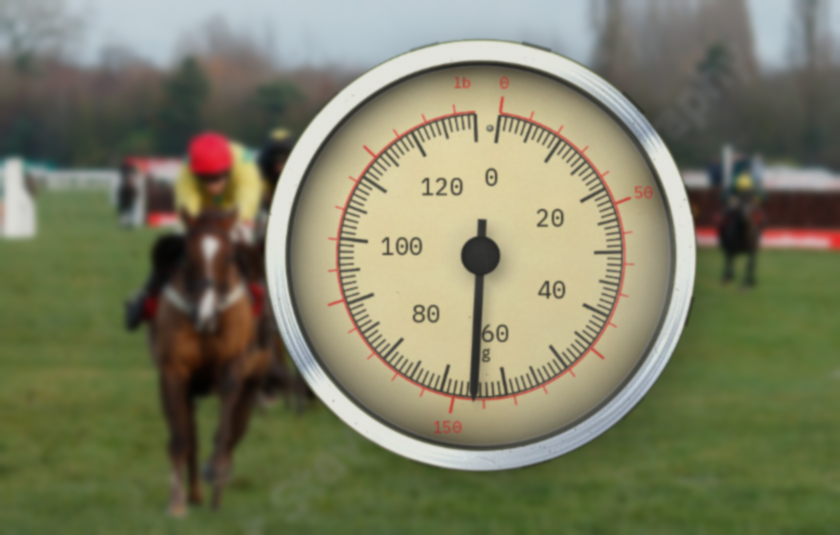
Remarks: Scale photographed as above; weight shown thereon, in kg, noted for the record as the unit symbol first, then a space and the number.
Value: kg 65
